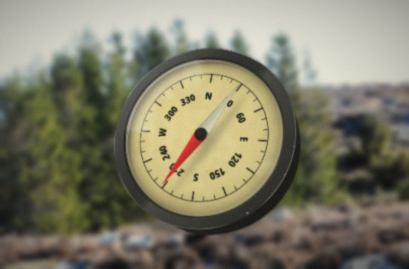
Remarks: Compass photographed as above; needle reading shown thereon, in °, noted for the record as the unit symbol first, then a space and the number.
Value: ° 210
